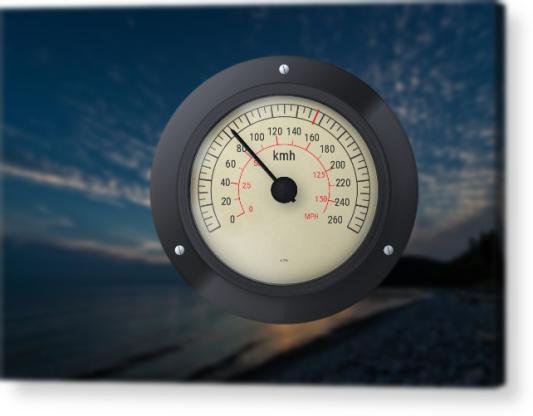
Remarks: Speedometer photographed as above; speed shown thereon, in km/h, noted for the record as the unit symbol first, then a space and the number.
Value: km/h 85
